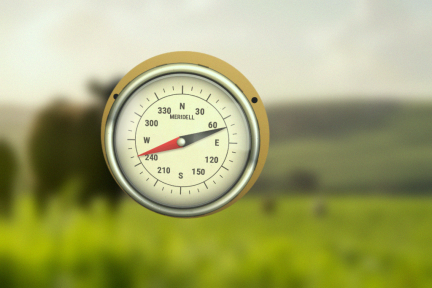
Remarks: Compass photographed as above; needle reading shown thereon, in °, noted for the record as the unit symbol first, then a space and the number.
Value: ° 250
